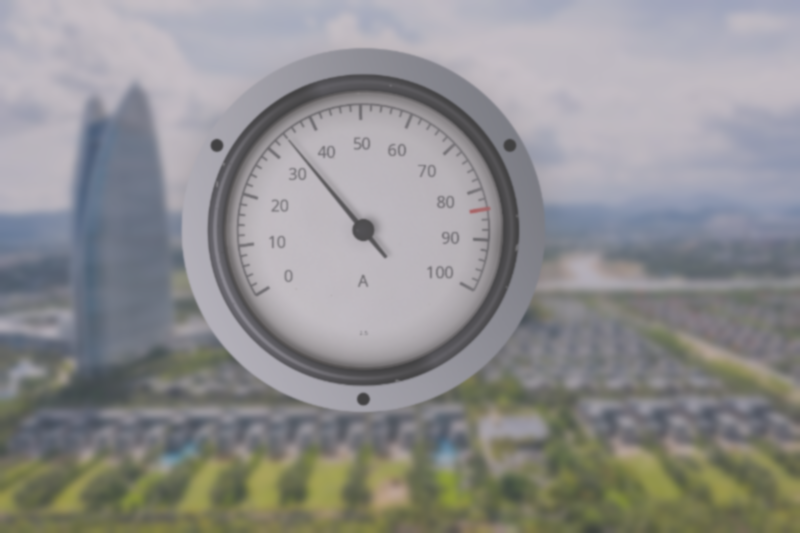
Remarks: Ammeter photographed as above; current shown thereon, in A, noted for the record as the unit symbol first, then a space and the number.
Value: A 34
